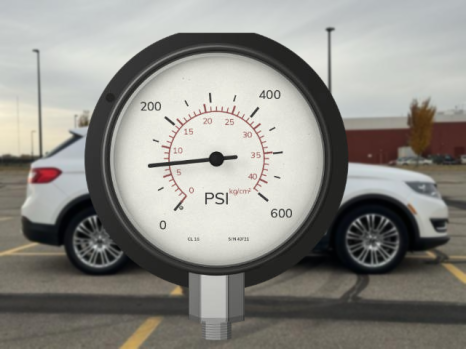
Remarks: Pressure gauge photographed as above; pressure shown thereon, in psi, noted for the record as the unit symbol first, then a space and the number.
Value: psi 100
